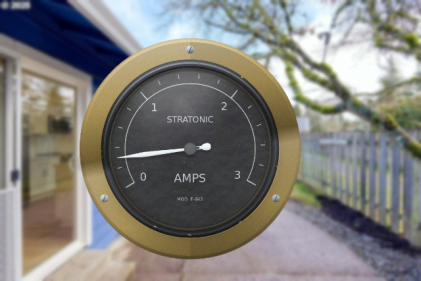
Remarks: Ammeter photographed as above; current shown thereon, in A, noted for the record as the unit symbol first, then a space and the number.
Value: A 0.3
